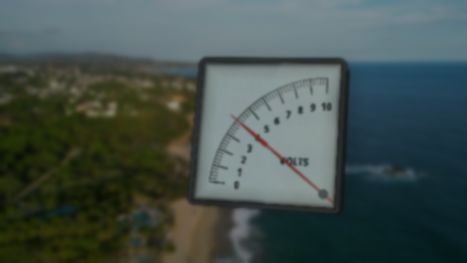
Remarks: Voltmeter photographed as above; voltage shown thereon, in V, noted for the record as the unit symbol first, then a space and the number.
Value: V 4
